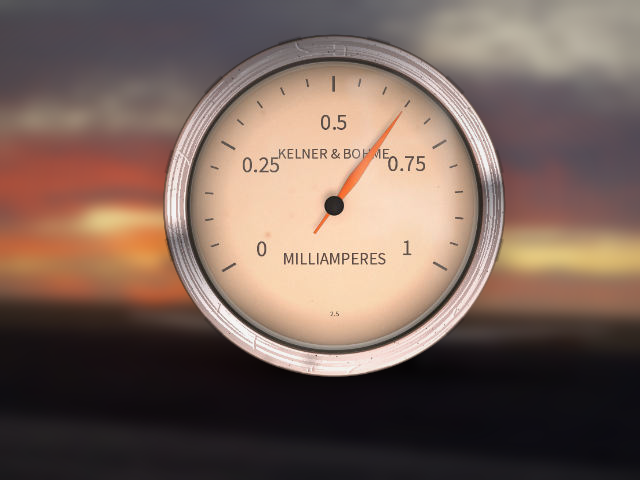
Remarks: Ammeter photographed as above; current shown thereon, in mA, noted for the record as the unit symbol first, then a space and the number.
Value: mA 0.65
